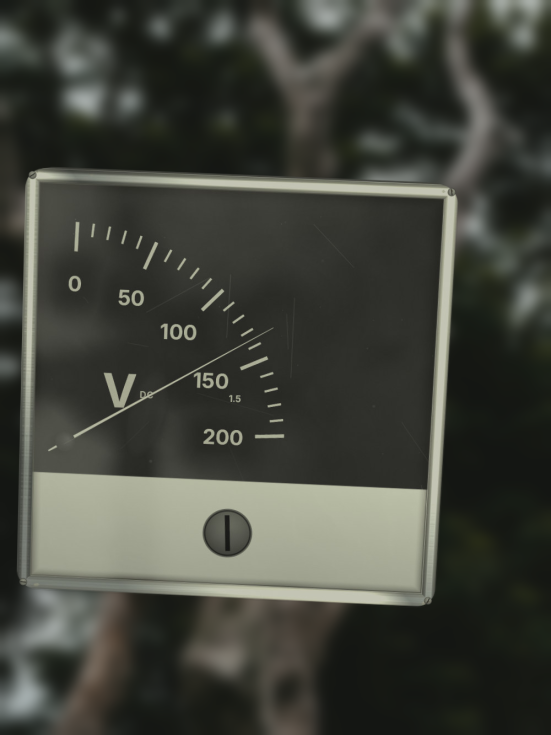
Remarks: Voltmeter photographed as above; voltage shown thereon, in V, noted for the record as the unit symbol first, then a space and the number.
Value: V 135
